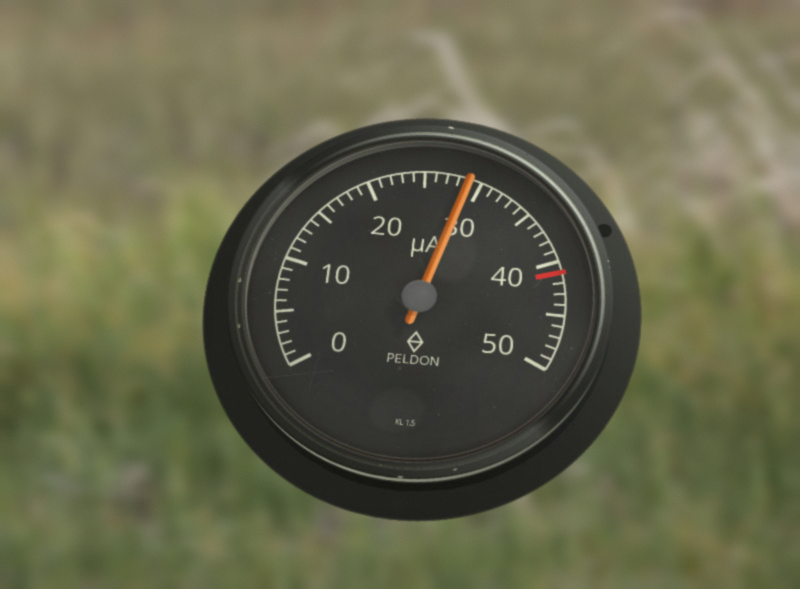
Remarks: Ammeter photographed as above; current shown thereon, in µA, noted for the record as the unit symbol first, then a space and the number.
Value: µA 29
